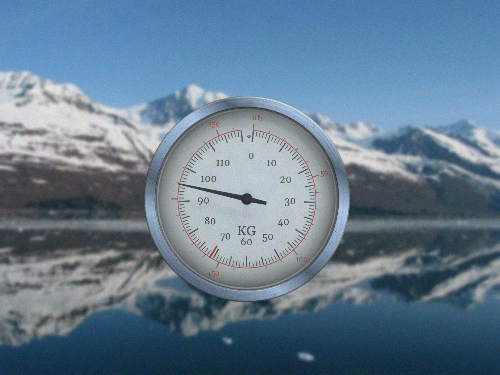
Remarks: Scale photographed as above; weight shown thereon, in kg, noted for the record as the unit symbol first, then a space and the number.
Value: kg 95
